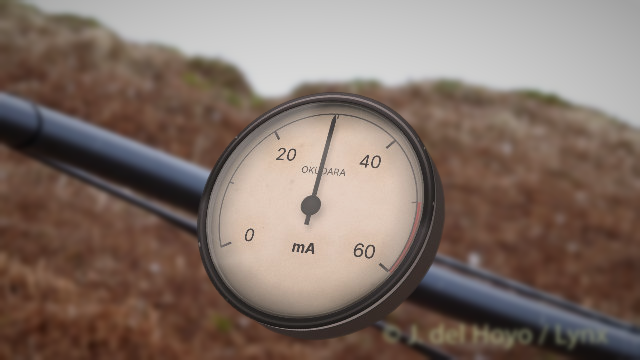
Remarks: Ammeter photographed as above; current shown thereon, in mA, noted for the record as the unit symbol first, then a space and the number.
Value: mA 30
